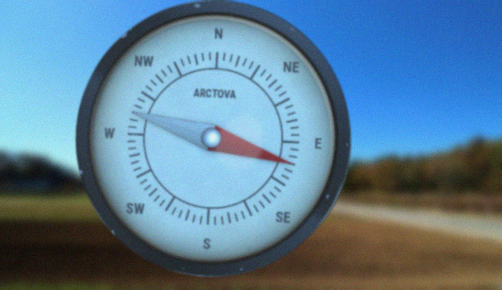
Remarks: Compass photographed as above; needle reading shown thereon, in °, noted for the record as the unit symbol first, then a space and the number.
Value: ° 105
